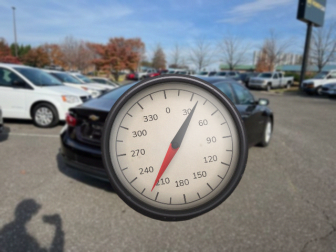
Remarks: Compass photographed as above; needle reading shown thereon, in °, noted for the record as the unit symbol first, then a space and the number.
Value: ° 217.5
